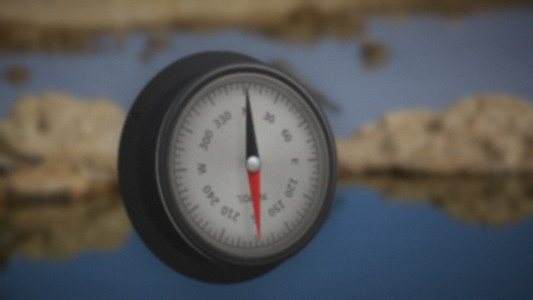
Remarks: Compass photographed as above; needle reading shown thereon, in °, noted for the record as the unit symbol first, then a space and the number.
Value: ° 180
